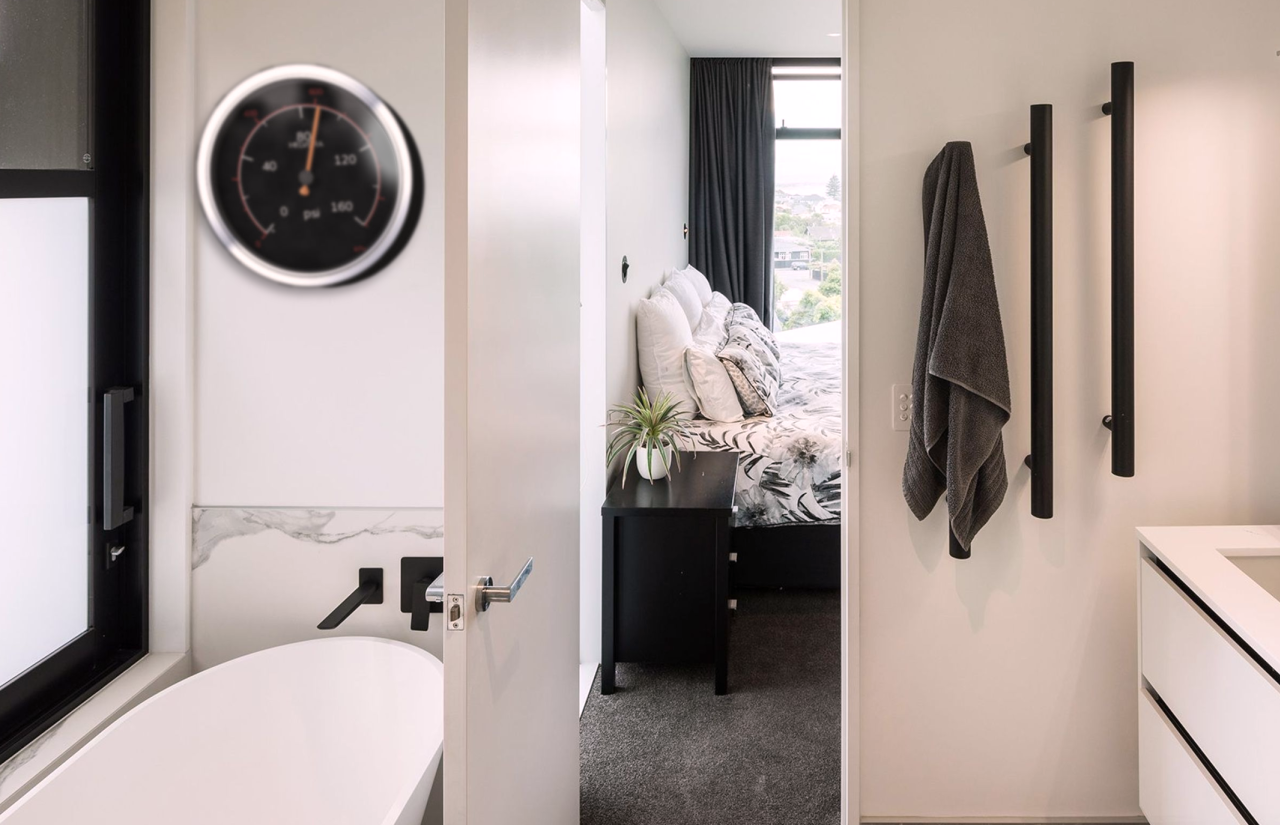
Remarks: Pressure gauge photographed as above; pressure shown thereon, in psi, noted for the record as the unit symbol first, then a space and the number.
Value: psi 90
